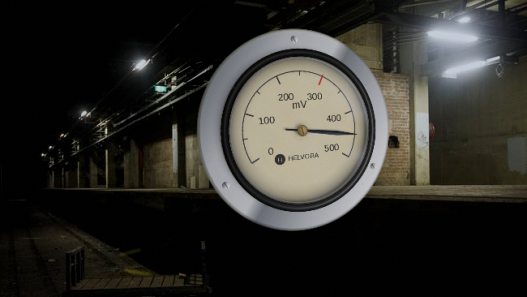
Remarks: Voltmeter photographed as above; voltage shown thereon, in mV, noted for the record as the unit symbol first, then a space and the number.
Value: mV 450
